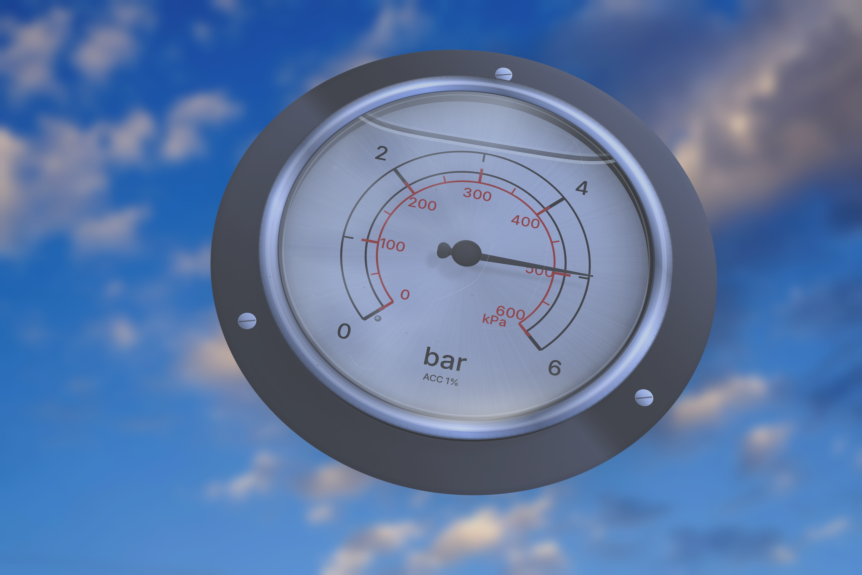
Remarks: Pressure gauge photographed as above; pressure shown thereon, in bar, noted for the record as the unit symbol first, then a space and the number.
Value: bar 5
